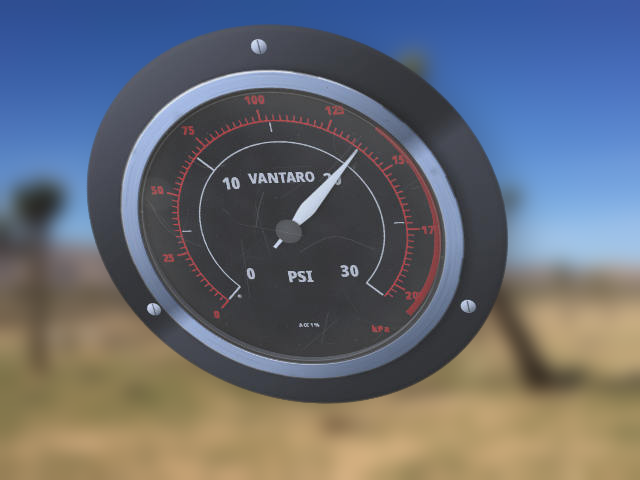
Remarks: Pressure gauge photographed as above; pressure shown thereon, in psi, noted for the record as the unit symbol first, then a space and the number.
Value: psi 20
